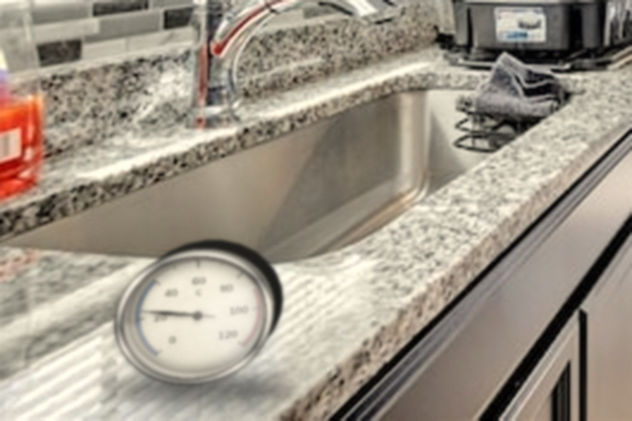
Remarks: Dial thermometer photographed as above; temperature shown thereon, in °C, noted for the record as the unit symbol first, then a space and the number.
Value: °C 25
